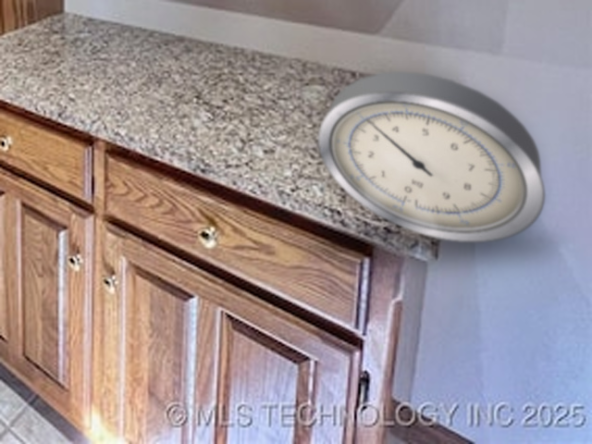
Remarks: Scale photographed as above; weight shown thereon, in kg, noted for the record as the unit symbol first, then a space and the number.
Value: kg 3.5
